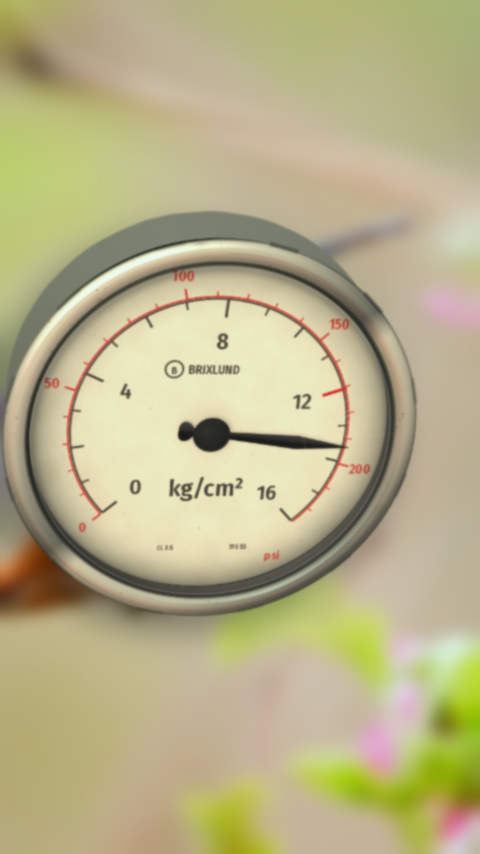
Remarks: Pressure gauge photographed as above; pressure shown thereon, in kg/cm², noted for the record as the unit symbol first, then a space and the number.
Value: kg/cm² 13.5
